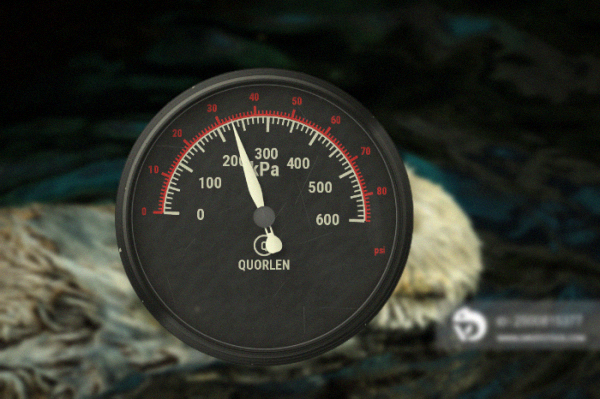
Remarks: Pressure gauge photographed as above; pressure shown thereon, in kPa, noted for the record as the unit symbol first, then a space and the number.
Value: kPa 230
